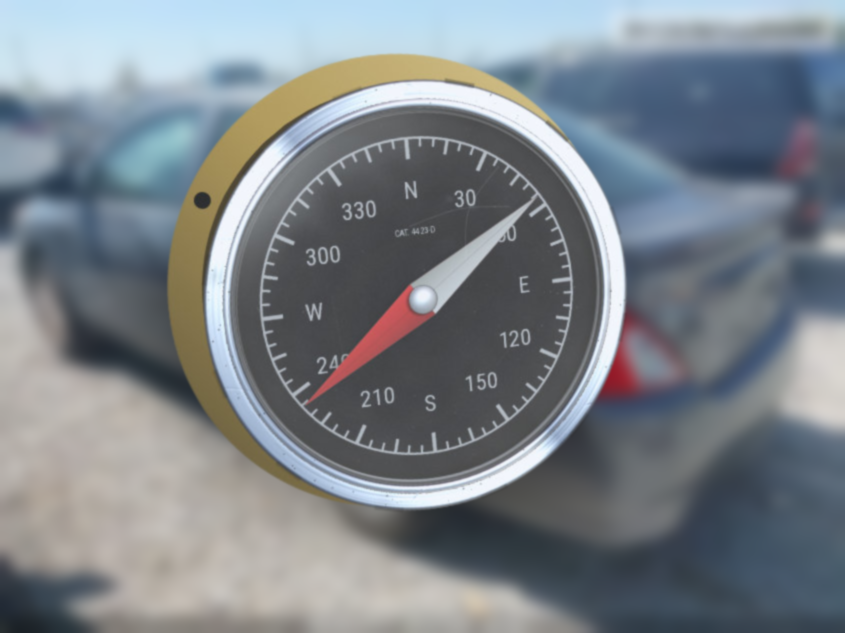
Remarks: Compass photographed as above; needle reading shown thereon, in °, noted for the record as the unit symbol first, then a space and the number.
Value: ° 235
